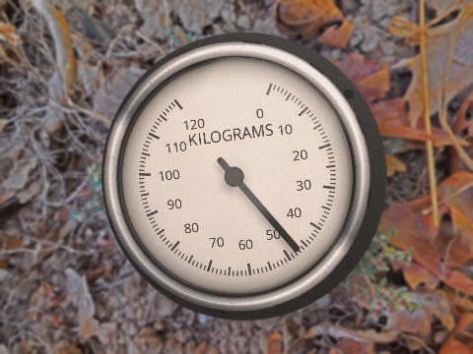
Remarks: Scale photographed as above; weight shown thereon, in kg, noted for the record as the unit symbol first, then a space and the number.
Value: kg 47
